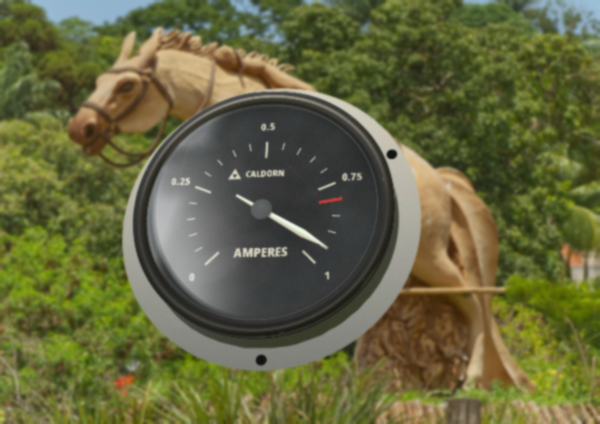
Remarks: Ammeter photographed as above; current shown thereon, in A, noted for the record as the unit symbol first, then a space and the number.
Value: A 0.95
